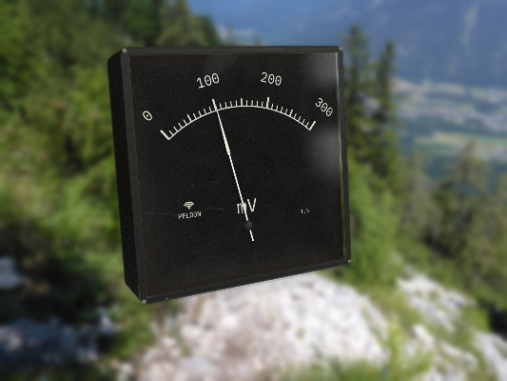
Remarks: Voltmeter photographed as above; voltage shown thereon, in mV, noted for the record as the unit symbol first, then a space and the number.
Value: mV 100
